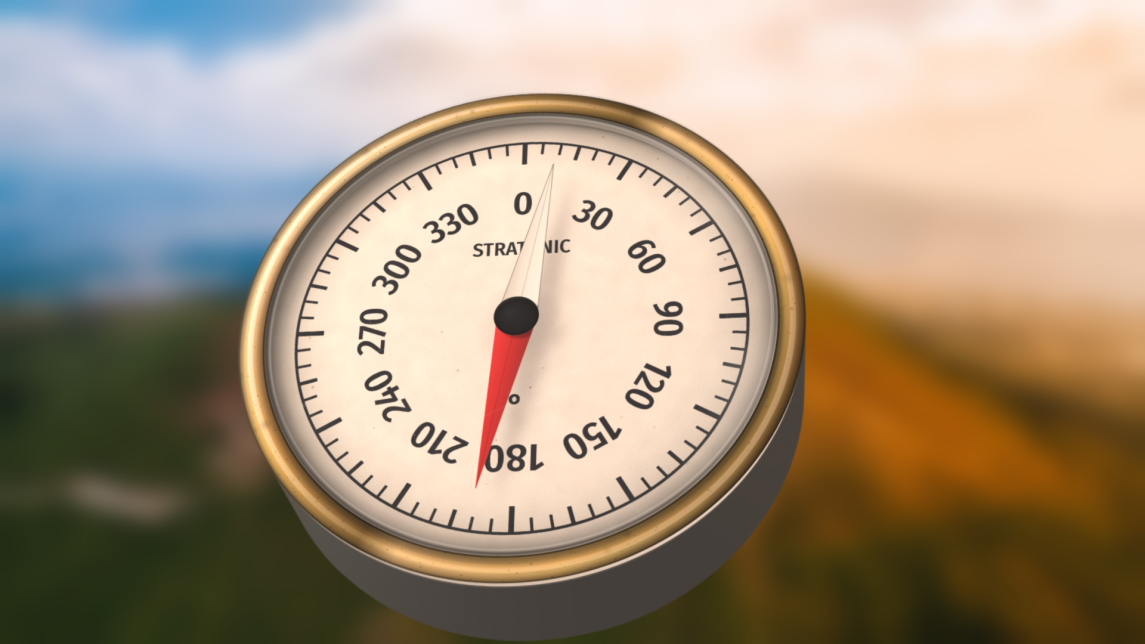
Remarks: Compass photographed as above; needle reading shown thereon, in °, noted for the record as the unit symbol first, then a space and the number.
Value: ° 190
